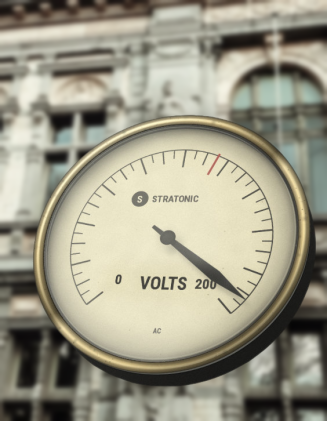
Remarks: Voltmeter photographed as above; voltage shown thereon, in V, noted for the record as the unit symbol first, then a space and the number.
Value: V 192.5
